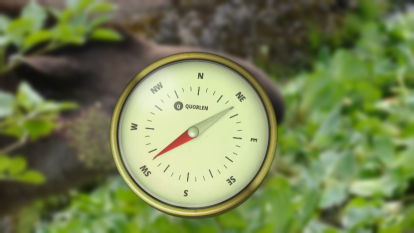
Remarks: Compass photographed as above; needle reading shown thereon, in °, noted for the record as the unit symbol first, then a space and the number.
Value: ° 230
